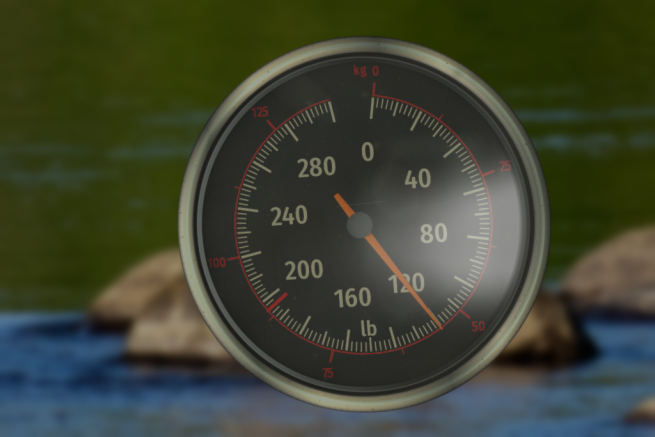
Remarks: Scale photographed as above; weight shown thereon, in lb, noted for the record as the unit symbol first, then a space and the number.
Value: lb 120
